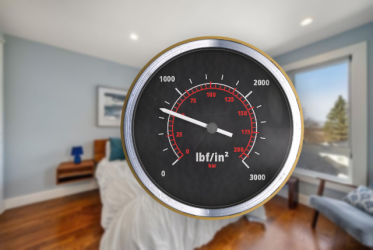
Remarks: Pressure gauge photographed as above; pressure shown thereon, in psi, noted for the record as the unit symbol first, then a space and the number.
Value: psi 700
